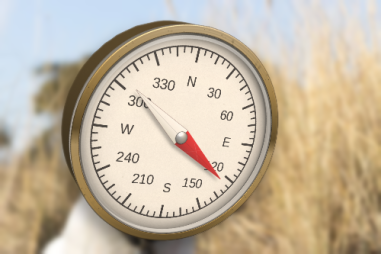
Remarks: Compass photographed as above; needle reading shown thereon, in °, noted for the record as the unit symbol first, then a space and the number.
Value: ° 125
